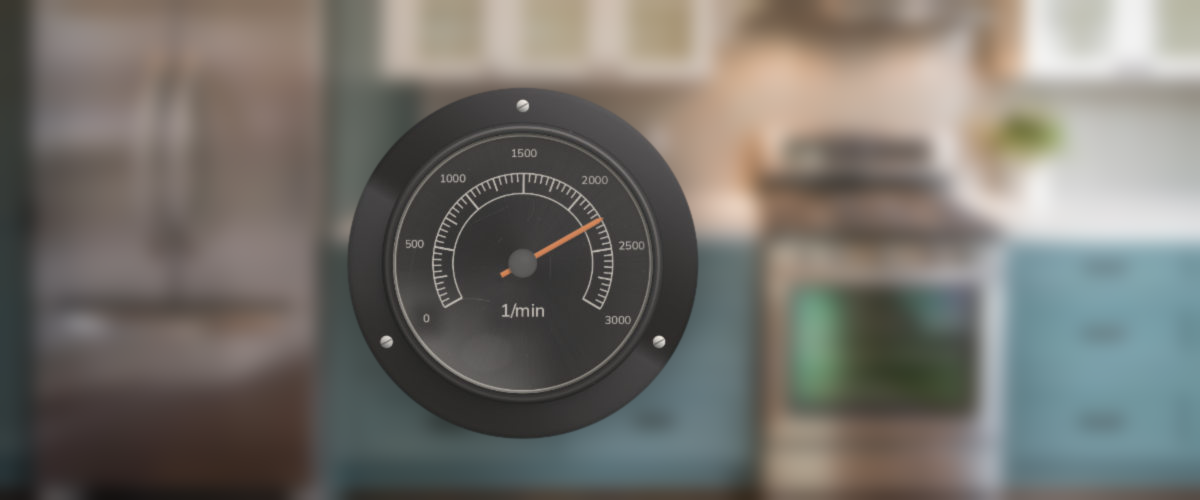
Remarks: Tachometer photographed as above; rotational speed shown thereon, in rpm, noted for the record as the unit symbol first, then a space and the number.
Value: rpm 2250
